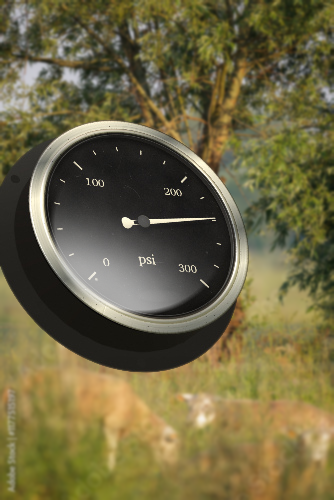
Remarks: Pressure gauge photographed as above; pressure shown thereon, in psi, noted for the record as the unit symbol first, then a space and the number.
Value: psi 240
